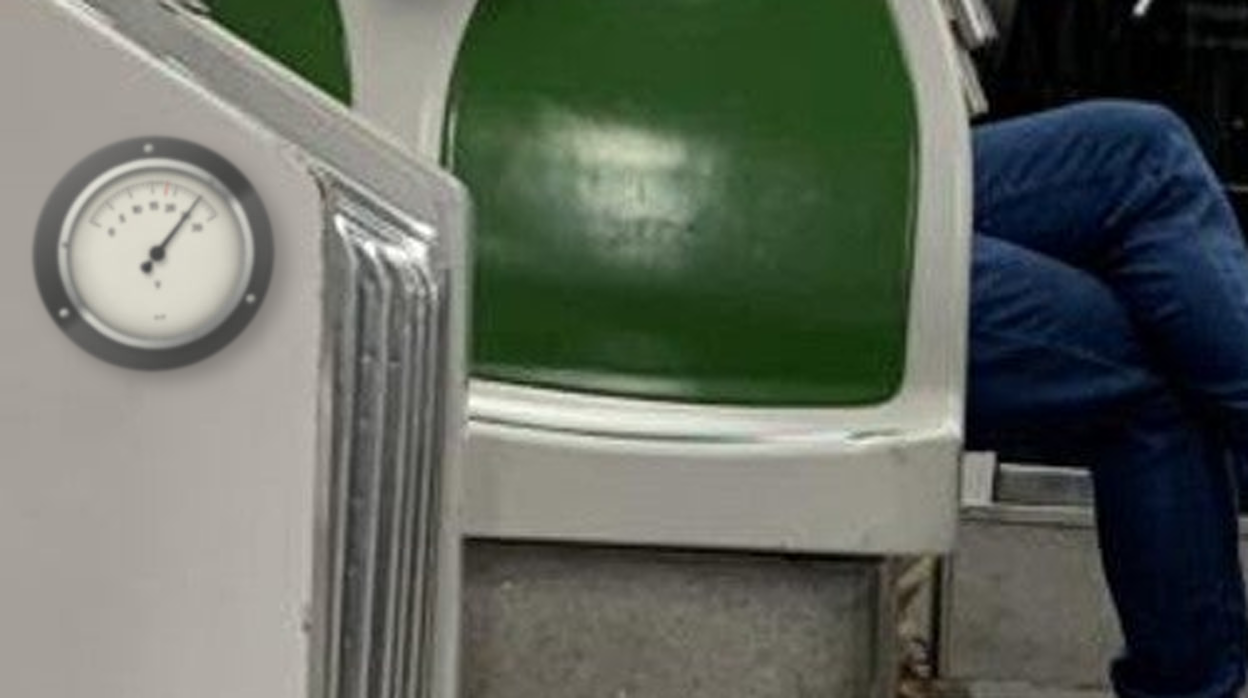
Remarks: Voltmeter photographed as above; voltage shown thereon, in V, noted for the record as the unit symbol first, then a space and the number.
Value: V 25
